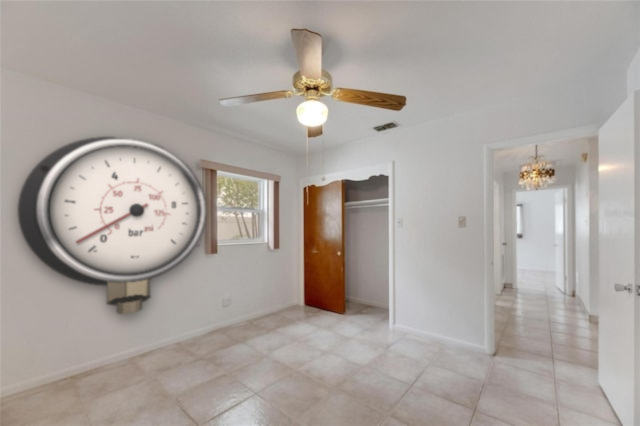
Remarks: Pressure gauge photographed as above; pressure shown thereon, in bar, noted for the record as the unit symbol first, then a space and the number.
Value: bar 0.5
